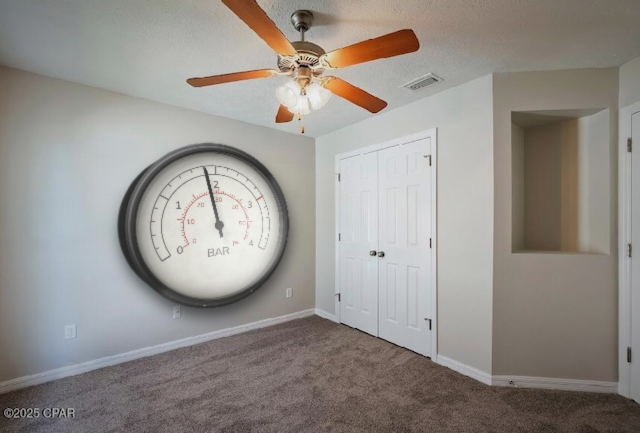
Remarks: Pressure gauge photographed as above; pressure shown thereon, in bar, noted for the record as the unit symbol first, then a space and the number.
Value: bar 1.8
